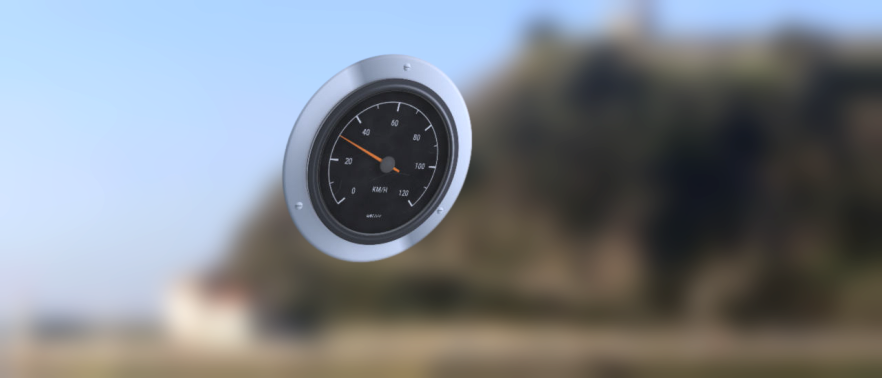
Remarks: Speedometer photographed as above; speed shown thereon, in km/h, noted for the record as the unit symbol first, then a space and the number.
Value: km/h 30
